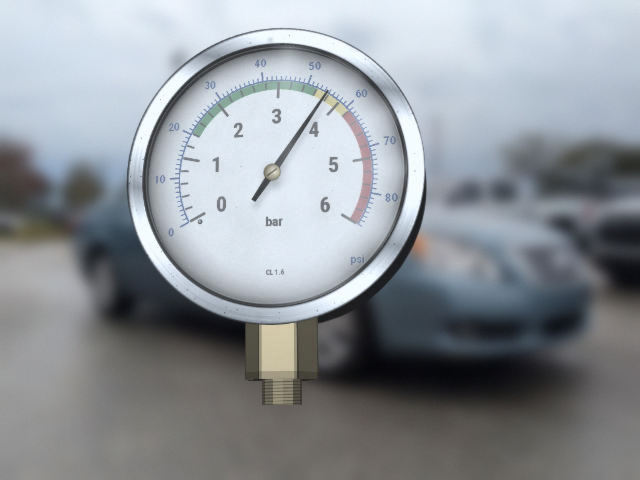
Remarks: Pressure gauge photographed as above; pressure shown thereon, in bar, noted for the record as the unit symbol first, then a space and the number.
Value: bar 3.8
